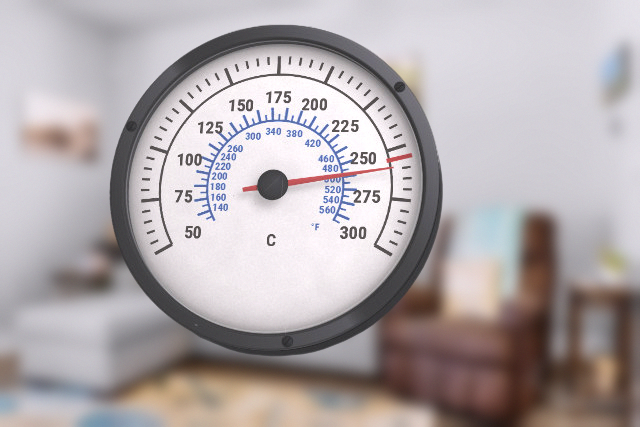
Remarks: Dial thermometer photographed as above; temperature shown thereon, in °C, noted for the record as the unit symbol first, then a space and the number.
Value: °C 260
